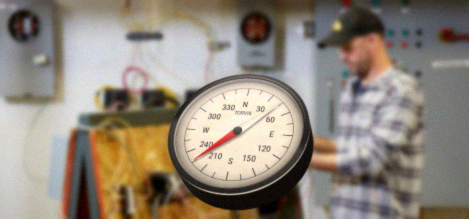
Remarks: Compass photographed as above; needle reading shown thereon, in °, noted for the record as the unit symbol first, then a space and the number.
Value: ° 225
